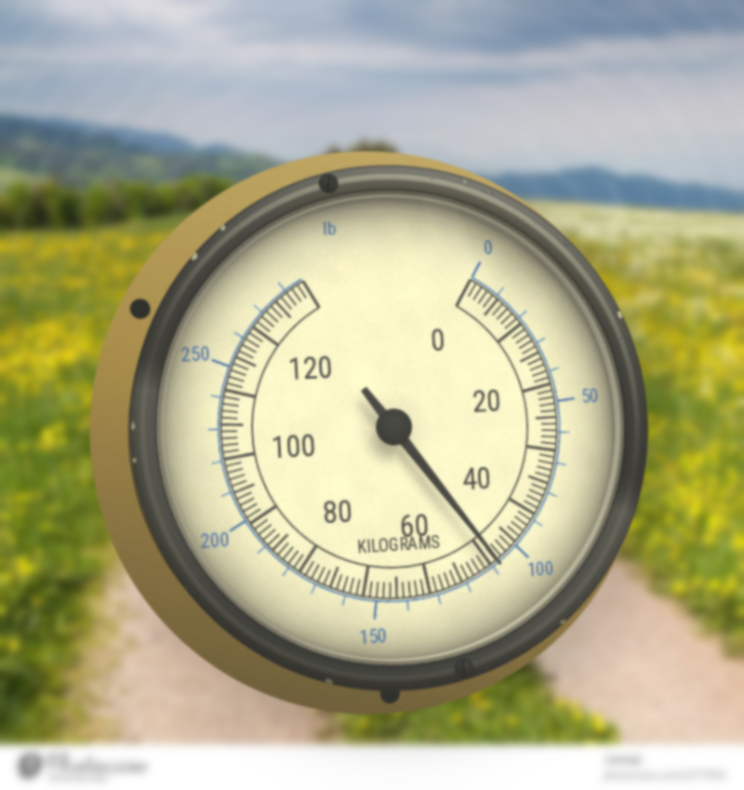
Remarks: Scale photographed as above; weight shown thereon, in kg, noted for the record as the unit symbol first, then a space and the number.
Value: kg 49
